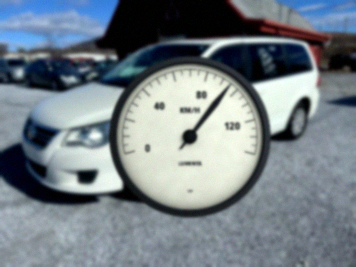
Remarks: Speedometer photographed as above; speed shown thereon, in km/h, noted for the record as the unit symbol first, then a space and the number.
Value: km/h 95
